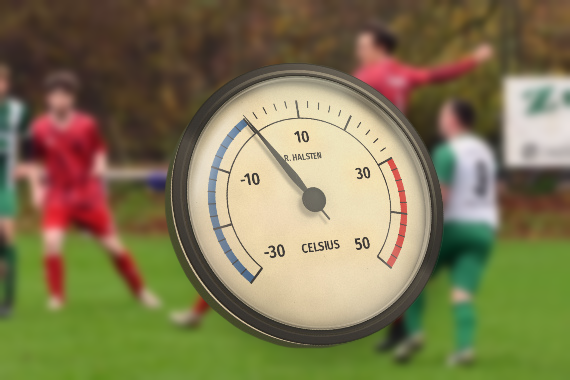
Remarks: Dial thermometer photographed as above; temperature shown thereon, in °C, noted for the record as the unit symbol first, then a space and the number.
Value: °C 0
